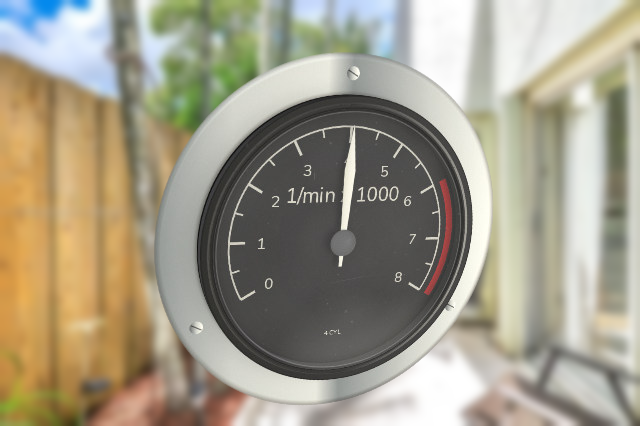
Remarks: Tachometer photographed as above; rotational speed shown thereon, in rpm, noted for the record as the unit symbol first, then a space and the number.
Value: rpm 4000
